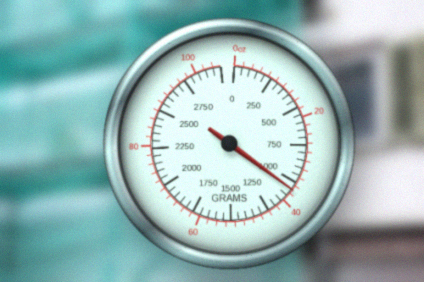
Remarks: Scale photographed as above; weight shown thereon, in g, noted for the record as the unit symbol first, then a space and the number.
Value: g 1050
